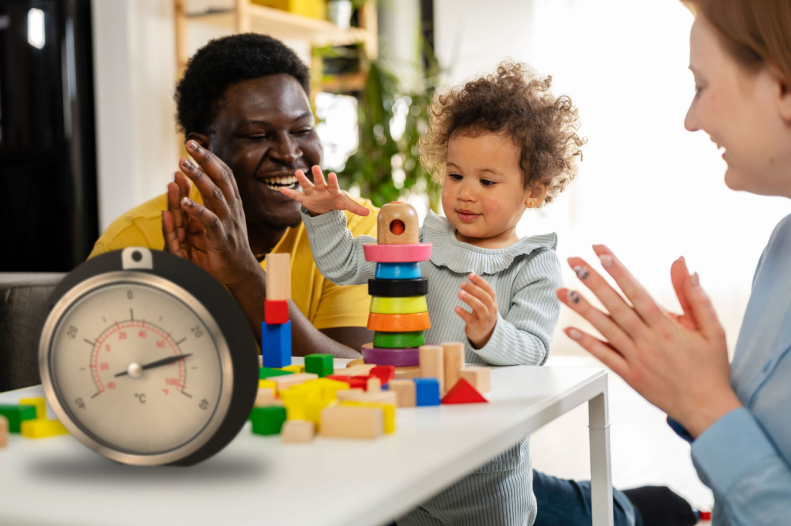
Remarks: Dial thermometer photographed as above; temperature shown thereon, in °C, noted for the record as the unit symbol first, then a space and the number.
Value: °C 25
